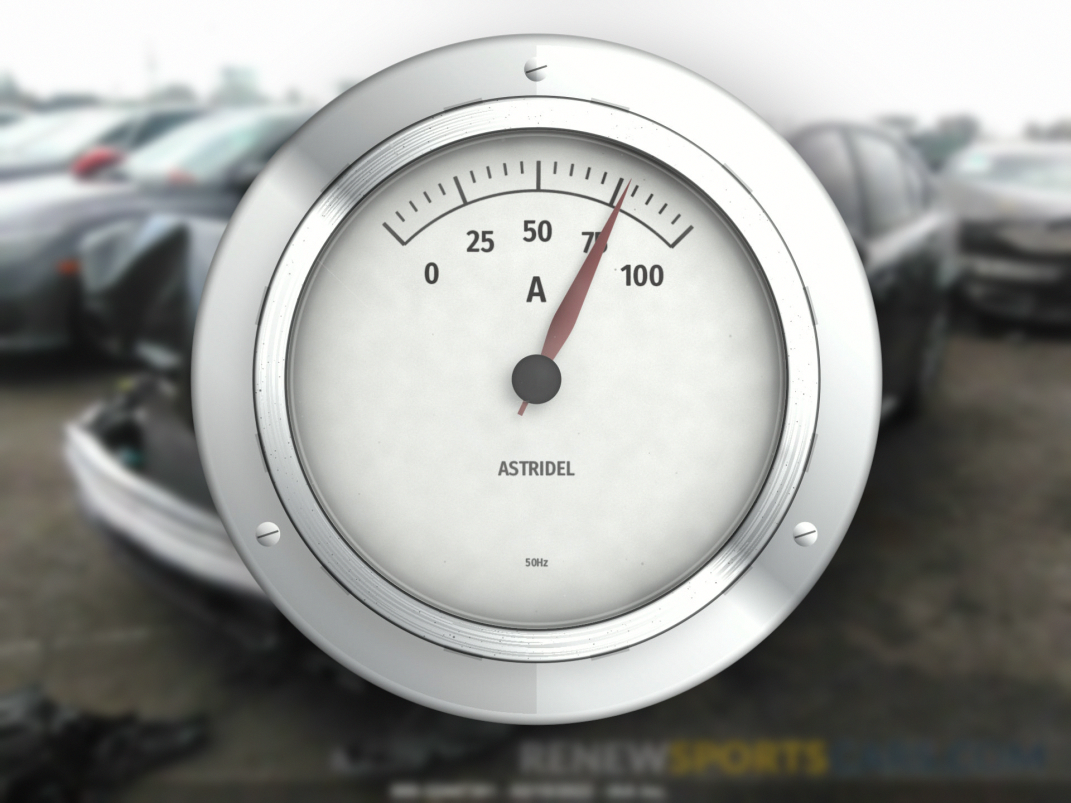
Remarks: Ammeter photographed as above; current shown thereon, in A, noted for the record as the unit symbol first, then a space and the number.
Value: A 77.5
